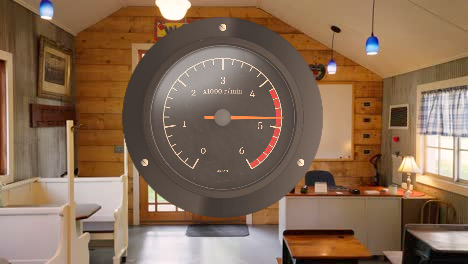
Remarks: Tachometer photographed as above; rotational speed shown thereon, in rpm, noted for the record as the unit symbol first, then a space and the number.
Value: rpm 4800
